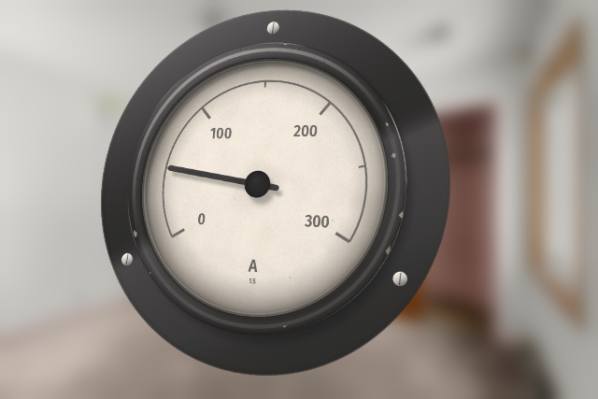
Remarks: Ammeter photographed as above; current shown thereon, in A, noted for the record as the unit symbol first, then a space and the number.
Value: A 50
